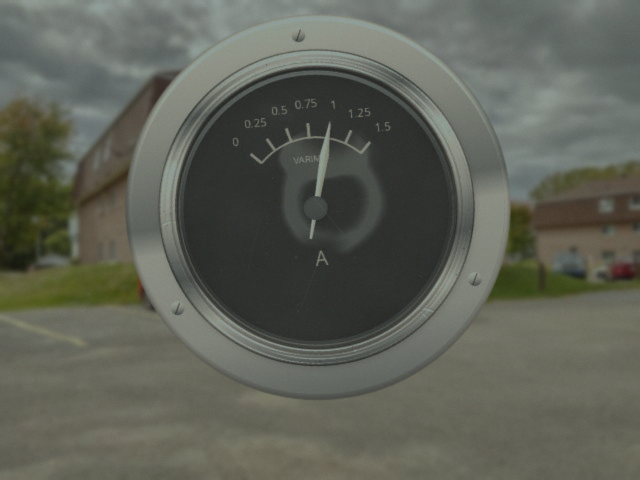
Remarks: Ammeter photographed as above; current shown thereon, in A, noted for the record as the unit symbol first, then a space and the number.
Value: A 1
